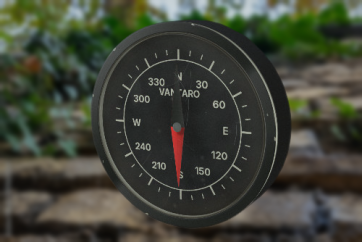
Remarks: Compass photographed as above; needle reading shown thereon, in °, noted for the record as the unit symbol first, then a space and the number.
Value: ° 180
